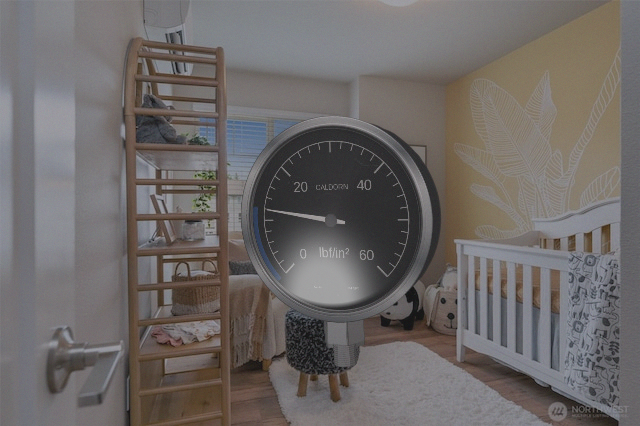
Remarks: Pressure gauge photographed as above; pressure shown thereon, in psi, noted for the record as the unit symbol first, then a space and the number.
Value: psi 12
